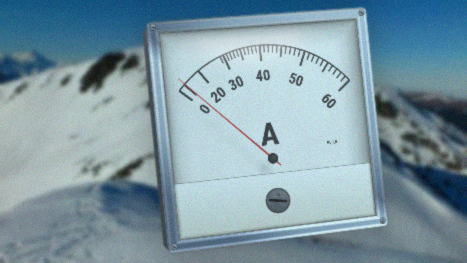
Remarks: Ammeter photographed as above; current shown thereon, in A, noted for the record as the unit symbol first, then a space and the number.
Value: A 10
